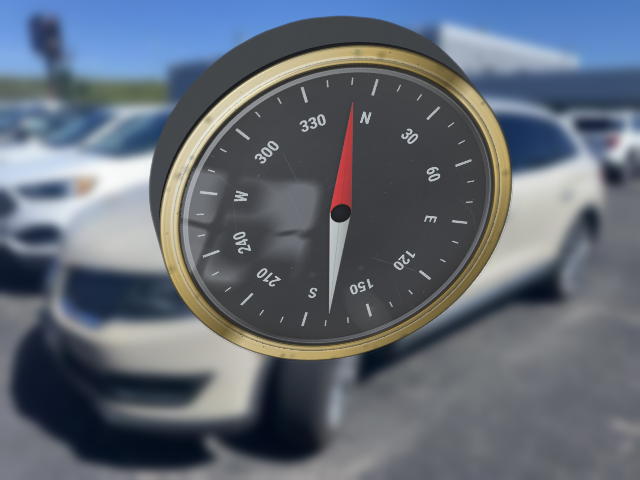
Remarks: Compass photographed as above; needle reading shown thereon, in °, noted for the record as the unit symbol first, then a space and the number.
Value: ° 350
